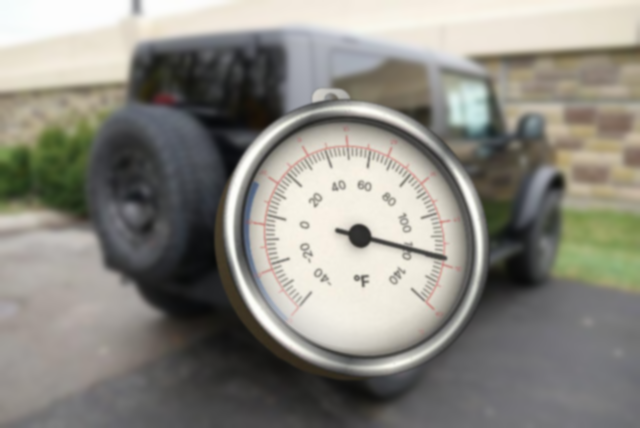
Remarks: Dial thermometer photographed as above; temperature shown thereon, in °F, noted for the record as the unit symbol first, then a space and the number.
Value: °F 120
